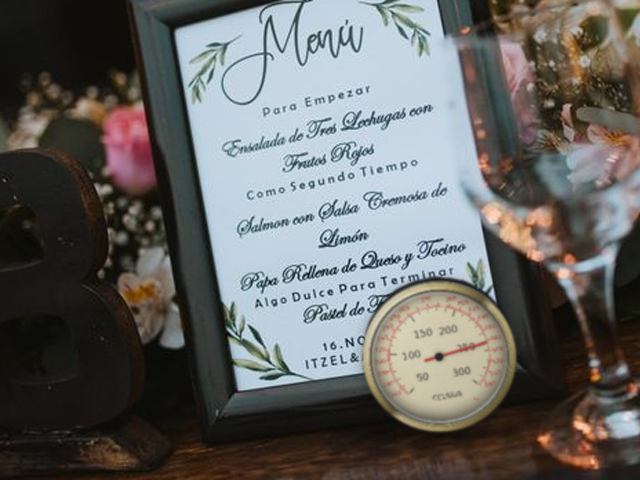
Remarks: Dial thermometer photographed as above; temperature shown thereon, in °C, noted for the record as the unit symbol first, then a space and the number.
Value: °C 250
